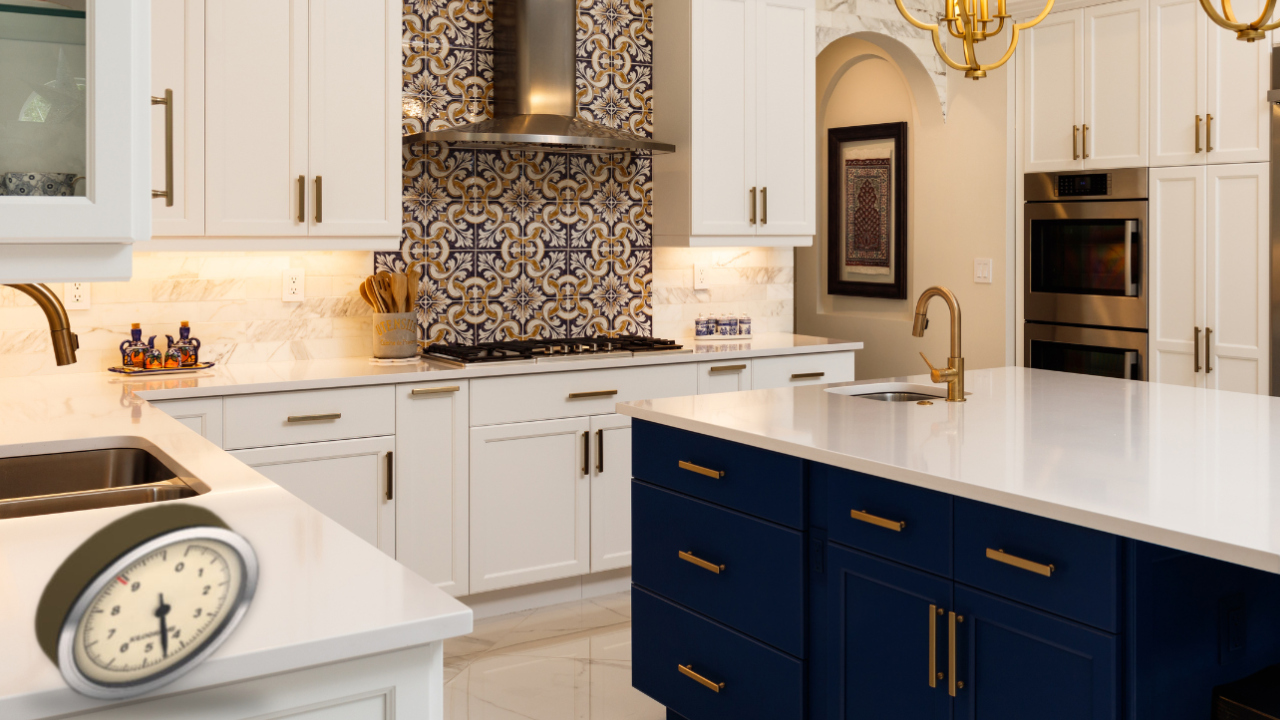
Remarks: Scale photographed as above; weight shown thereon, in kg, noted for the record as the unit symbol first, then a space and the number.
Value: kg 4.5
